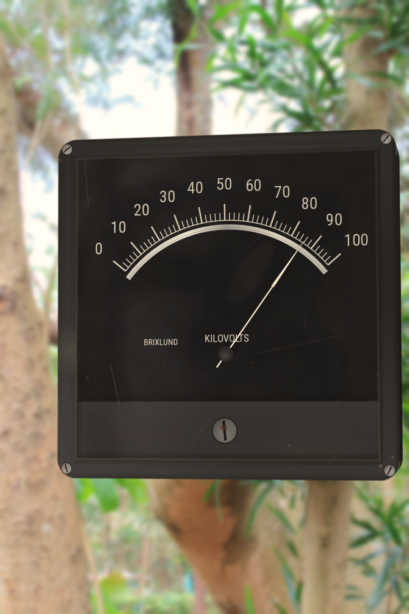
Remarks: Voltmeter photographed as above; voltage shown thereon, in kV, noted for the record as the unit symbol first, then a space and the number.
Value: kV 86
